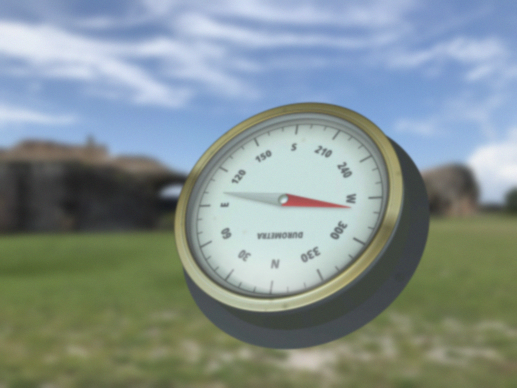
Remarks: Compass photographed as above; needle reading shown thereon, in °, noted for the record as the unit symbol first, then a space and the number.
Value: ° 280
